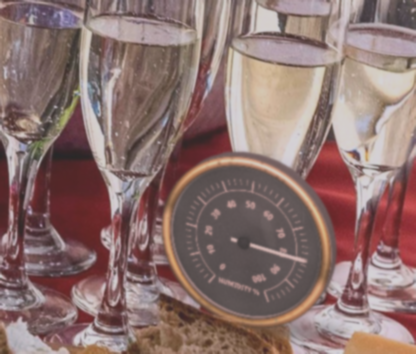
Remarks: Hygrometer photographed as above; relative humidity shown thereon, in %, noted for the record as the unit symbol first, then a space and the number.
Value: % 80
